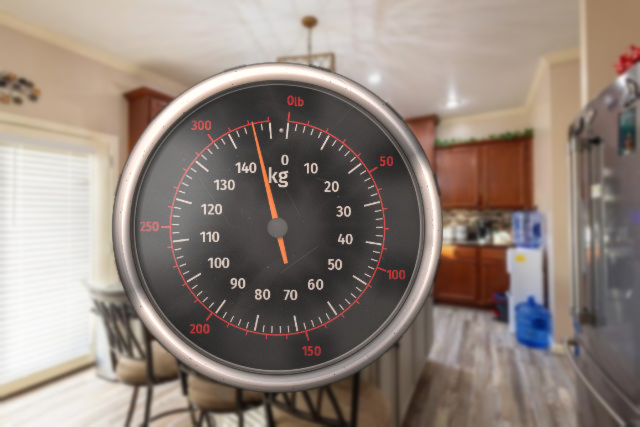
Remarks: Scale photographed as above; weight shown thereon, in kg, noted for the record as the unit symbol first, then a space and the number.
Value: kg 146
